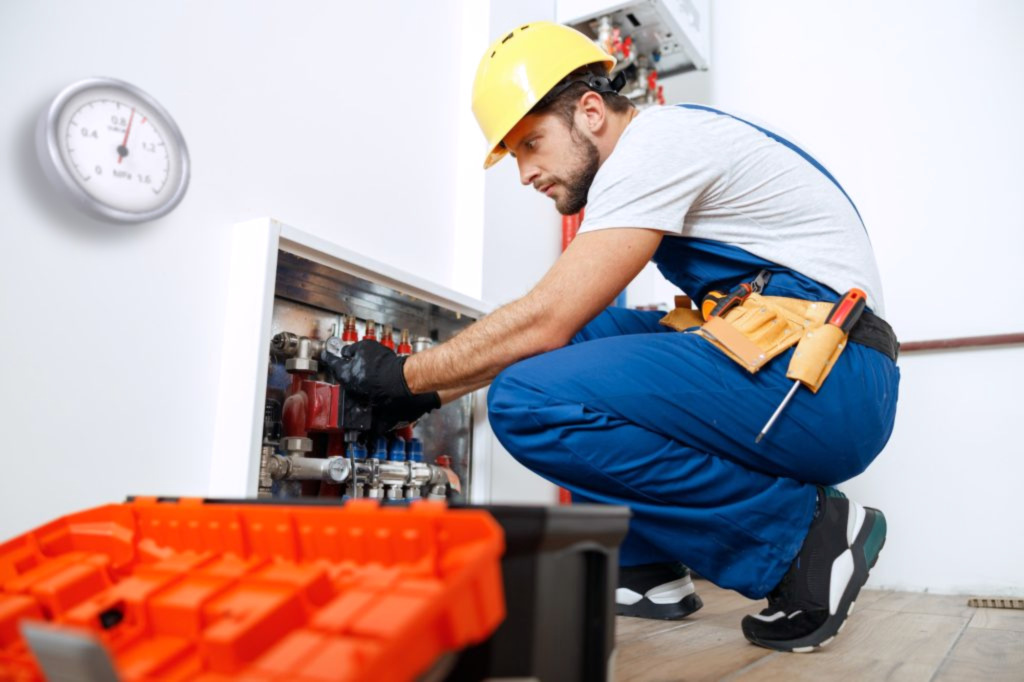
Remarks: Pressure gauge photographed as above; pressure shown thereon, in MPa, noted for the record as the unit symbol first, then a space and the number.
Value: MPa 0.9
